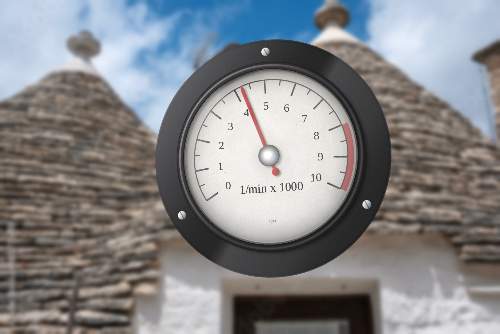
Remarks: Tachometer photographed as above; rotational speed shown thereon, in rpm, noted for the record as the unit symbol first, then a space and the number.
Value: rpm 4250
